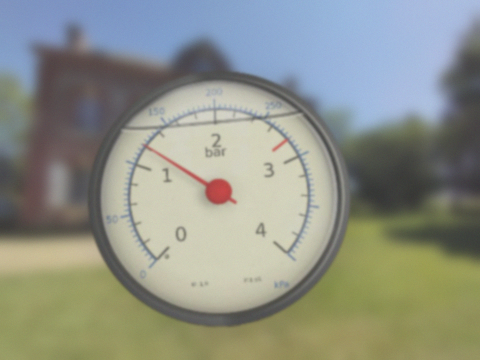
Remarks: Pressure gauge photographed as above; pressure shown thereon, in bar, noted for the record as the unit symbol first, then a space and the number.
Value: bar 1.2
